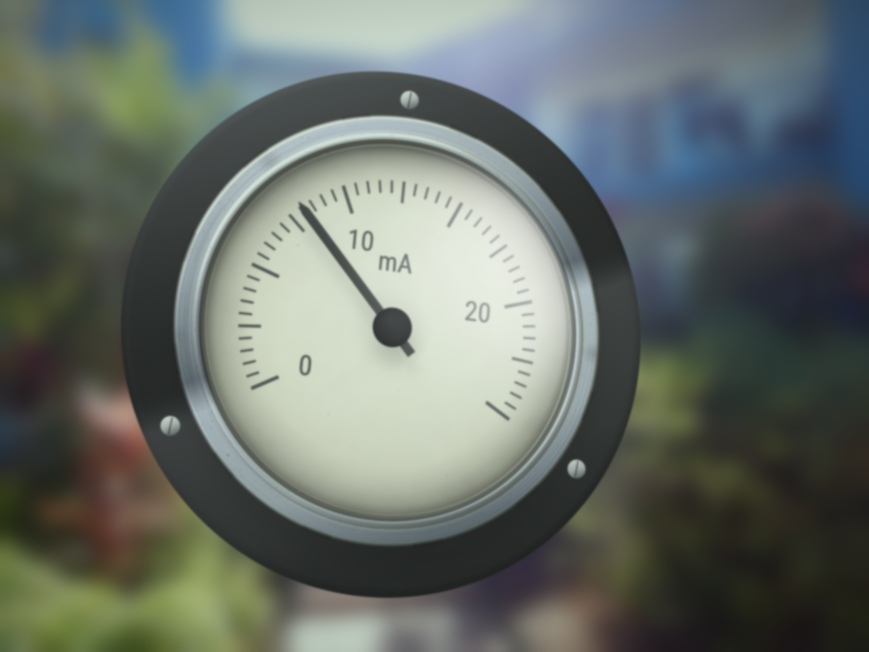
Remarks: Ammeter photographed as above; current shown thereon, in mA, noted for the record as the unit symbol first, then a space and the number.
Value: mA 8
